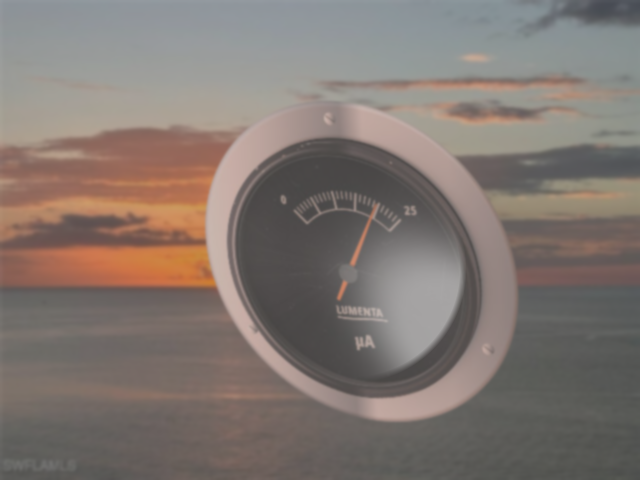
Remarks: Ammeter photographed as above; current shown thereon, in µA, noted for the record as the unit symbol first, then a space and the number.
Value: µA 20
